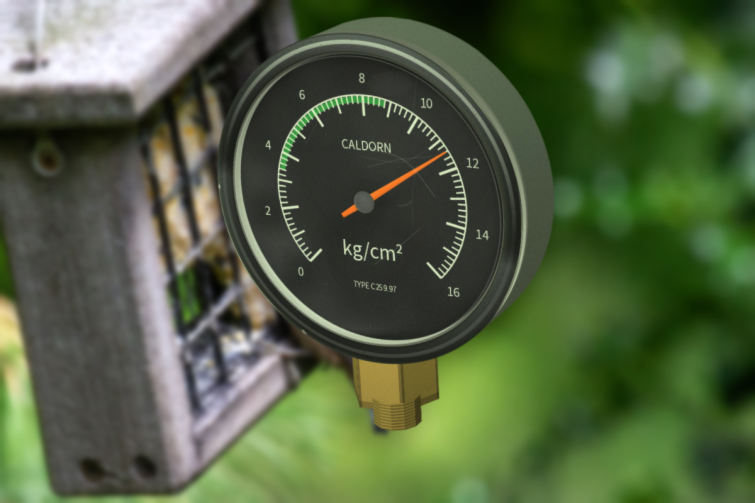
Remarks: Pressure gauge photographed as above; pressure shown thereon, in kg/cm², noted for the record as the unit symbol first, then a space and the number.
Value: kg/cm² 11.4
